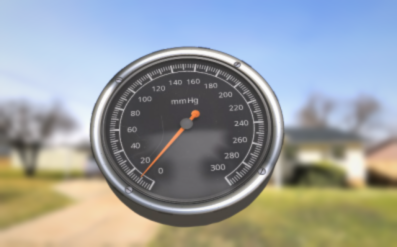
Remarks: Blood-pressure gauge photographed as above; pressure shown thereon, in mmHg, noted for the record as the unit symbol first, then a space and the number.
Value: mmHg 10
